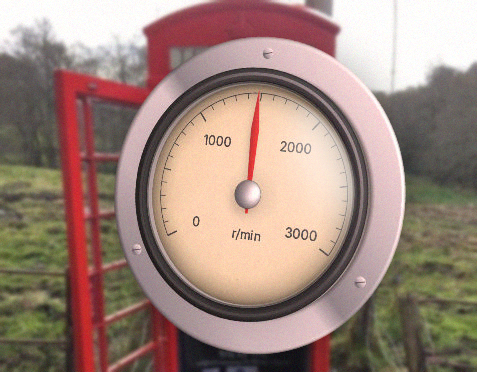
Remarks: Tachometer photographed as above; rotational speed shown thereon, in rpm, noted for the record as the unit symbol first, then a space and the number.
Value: rpm 1500
